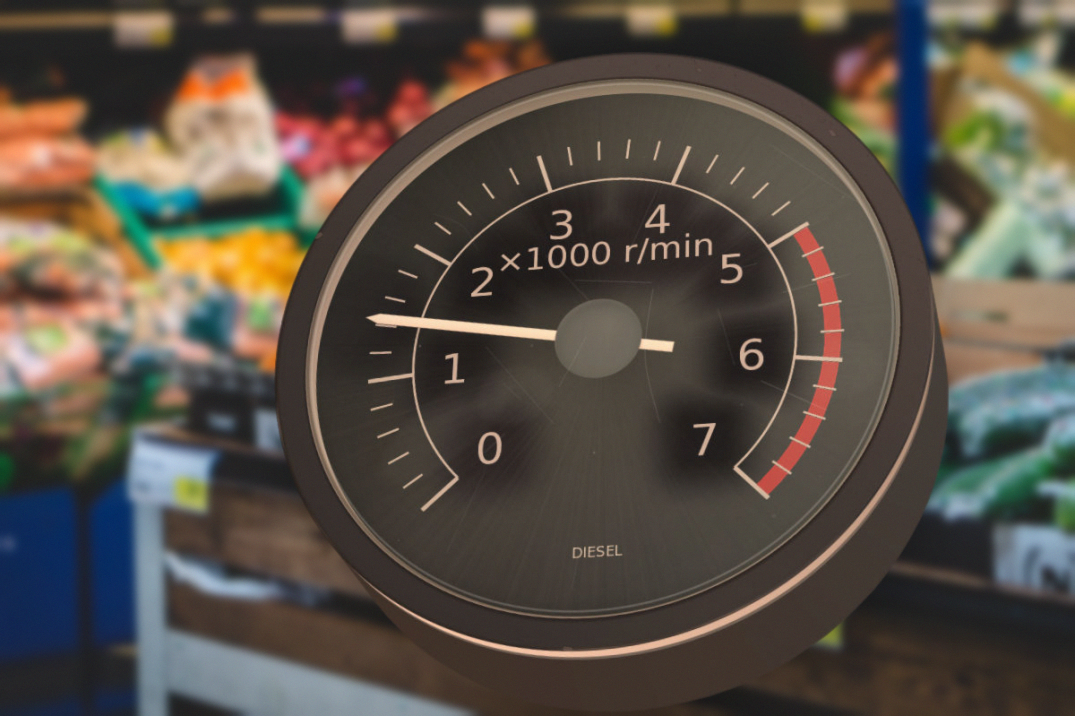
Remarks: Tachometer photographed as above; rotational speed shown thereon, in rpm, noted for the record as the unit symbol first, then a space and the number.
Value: rpm 1400
